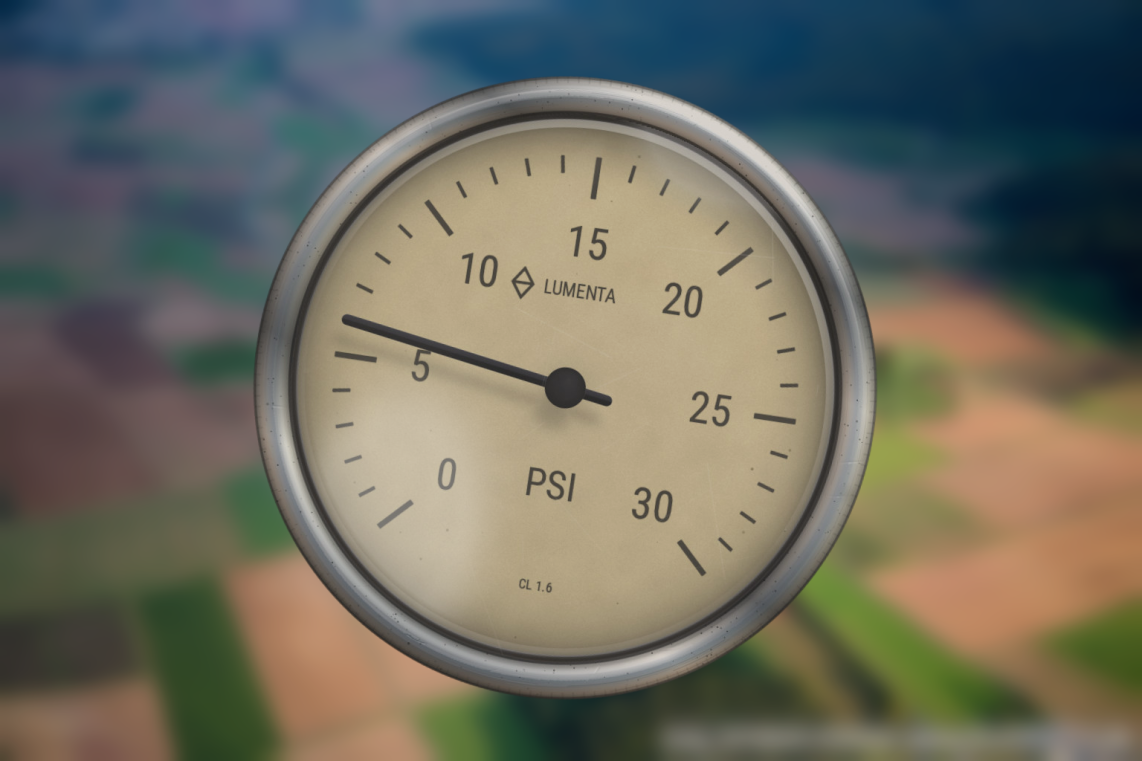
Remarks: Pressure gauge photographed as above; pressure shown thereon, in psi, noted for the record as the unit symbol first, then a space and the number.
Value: psi 6
